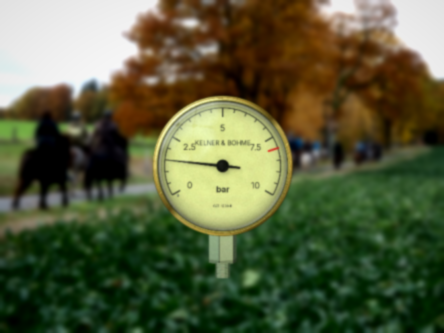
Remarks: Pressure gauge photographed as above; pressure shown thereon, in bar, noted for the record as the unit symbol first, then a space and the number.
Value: bar 1.5
